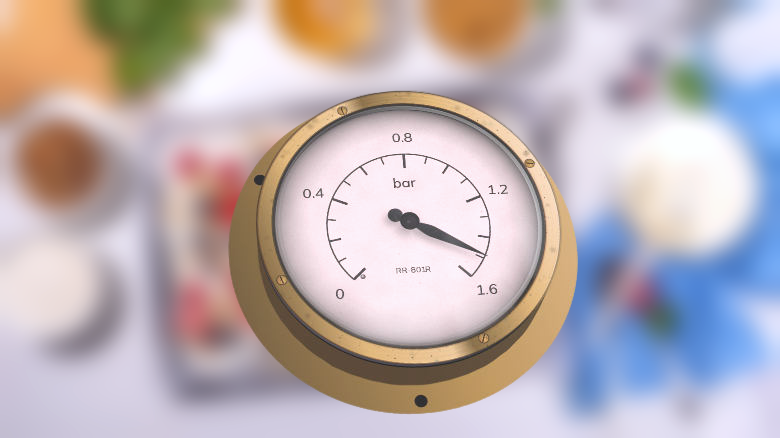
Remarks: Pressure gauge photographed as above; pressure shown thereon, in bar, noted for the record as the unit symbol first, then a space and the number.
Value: bar 1.5
